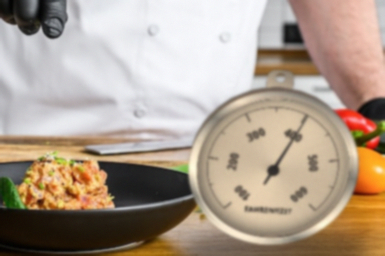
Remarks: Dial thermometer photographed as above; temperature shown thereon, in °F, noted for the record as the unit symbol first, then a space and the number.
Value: °F 400
